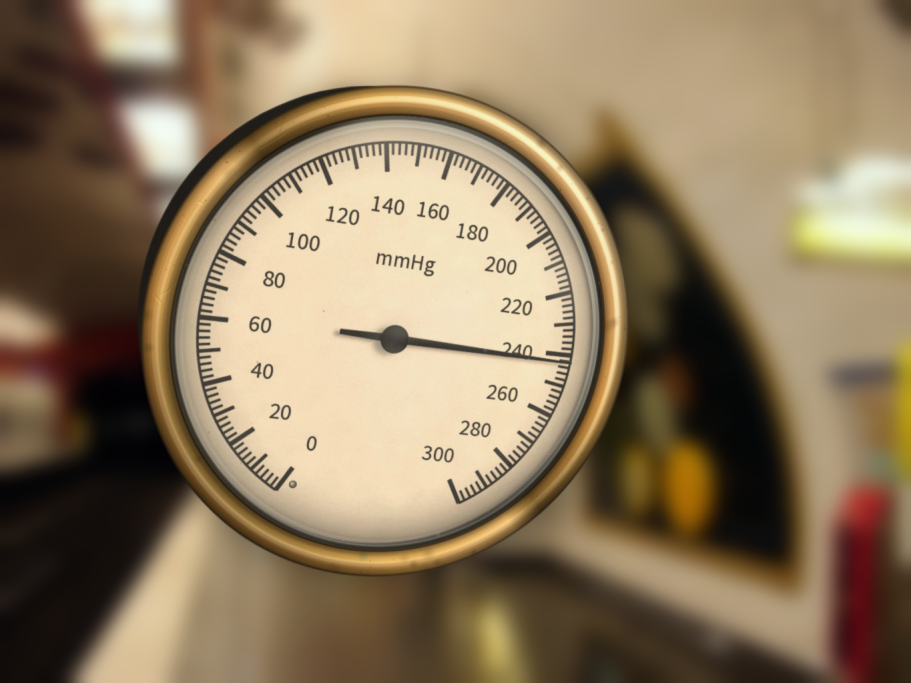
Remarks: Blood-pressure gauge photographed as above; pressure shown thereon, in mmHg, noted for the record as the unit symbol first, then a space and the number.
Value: mmHg 242
